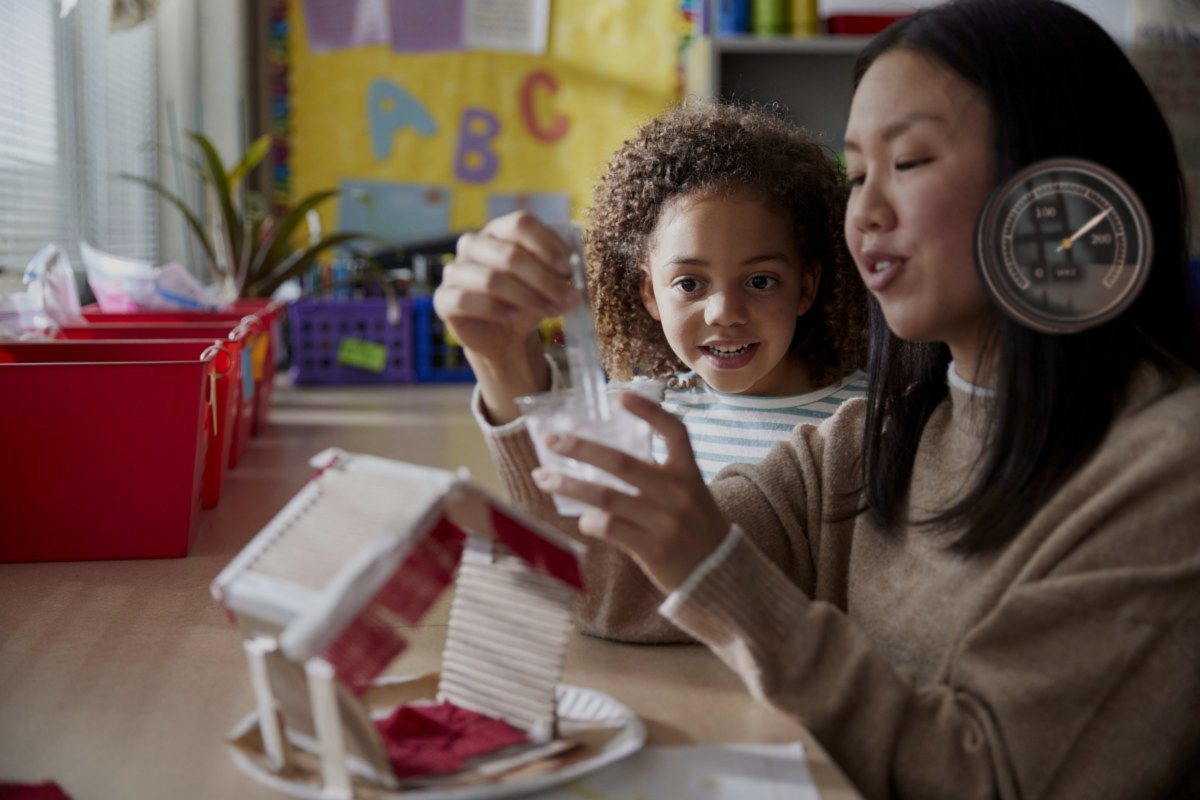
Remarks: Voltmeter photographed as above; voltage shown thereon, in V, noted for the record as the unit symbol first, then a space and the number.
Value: V 175
